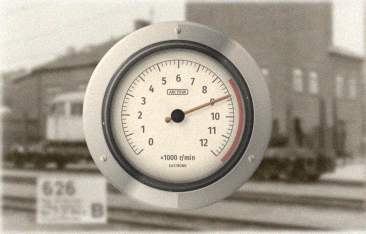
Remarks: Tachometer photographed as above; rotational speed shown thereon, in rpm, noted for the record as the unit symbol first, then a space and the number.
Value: rpm 9000
